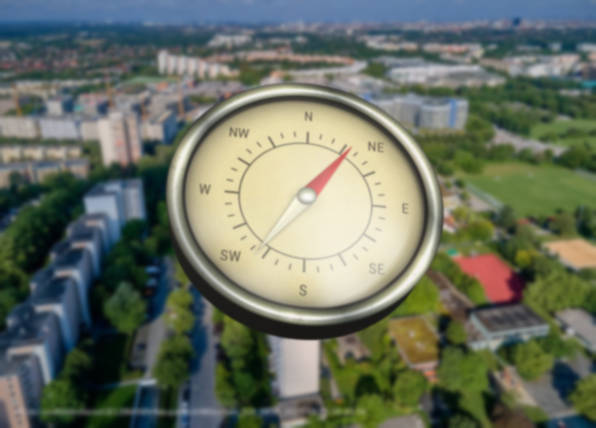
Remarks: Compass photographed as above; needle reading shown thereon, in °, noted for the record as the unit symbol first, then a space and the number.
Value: ° 35
